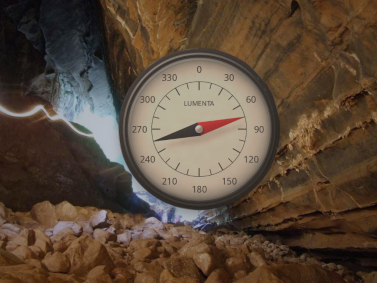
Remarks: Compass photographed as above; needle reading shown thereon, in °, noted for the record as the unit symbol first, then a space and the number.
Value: ° 75
